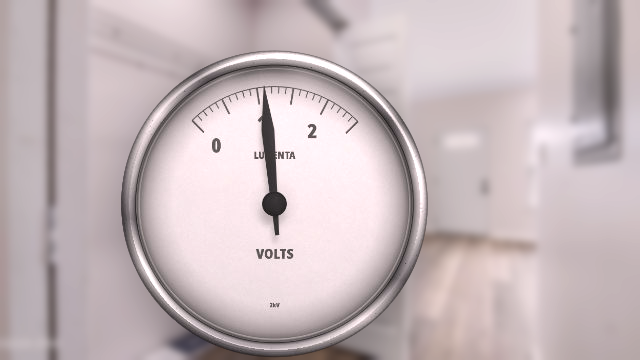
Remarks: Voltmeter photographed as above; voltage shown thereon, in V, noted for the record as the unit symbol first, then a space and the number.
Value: V 1.1
